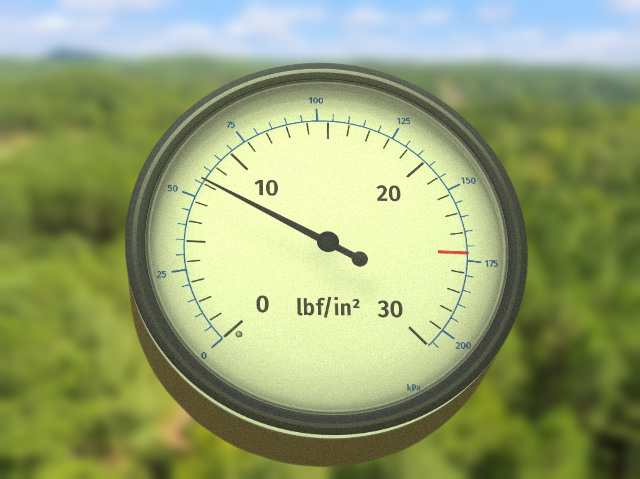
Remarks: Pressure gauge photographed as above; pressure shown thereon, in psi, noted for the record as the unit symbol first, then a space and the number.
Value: psi 8
